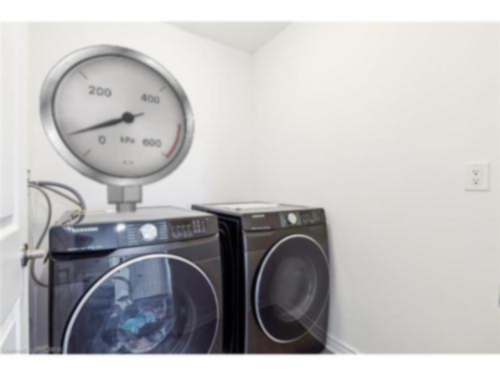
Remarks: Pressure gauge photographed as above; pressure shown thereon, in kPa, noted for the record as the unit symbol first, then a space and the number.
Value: kPa 50
